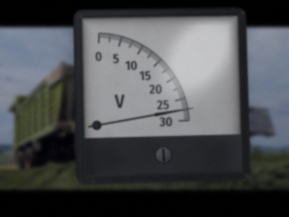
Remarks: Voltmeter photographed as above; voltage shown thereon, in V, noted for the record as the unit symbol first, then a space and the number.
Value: V 27.5
